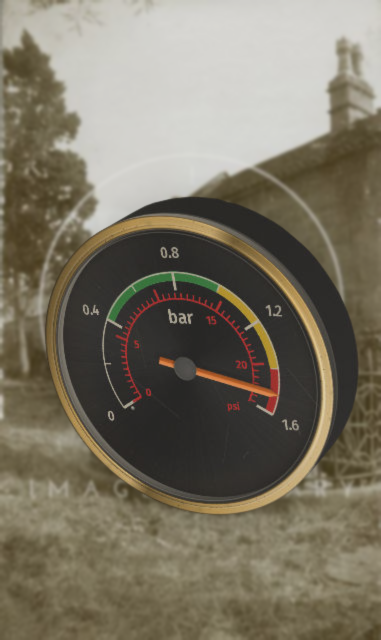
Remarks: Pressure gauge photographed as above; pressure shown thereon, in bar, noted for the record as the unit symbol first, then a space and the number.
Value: bar 1.5
